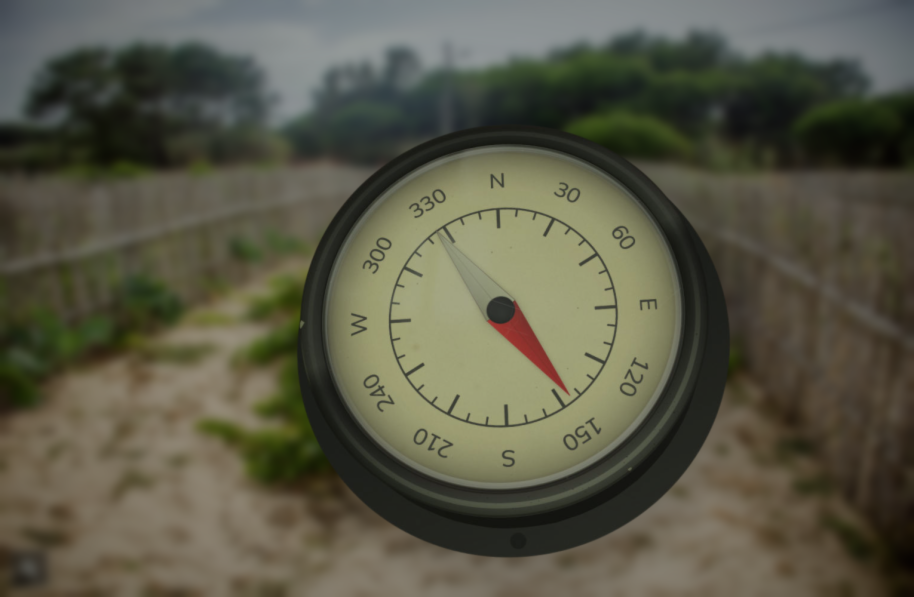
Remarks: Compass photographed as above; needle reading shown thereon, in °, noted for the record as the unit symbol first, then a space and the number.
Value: ° 145
